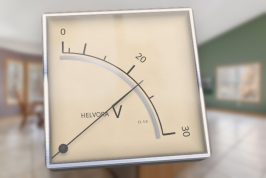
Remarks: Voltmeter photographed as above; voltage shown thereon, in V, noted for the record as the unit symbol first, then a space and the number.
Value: V 22.5
